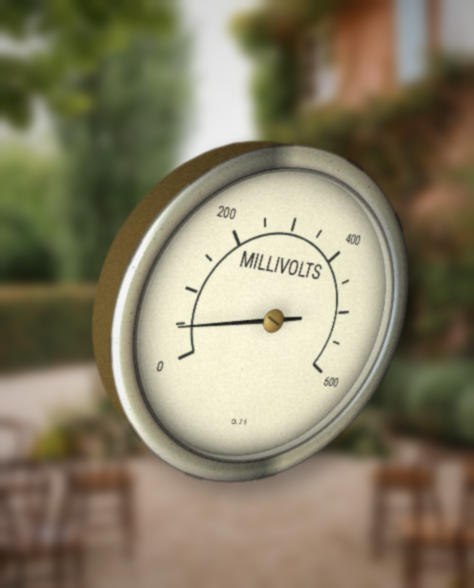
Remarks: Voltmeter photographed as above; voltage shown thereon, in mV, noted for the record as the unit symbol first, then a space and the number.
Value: mV 50
